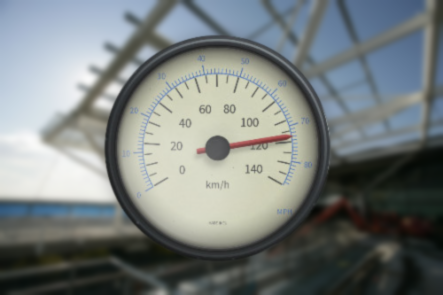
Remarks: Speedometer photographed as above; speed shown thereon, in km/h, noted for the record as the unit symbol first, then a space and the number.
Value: km/h 117.5
